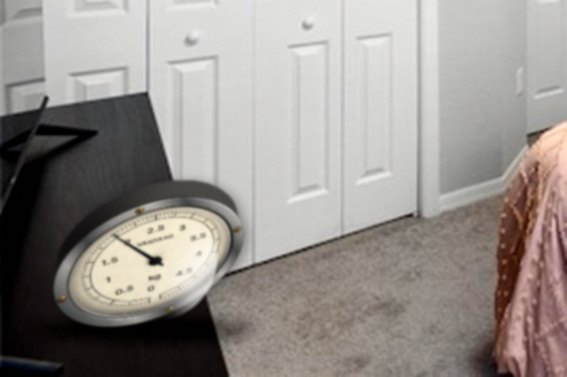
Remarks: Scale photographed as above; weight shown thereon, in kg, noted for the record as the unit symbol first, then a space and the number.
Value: kg 2
